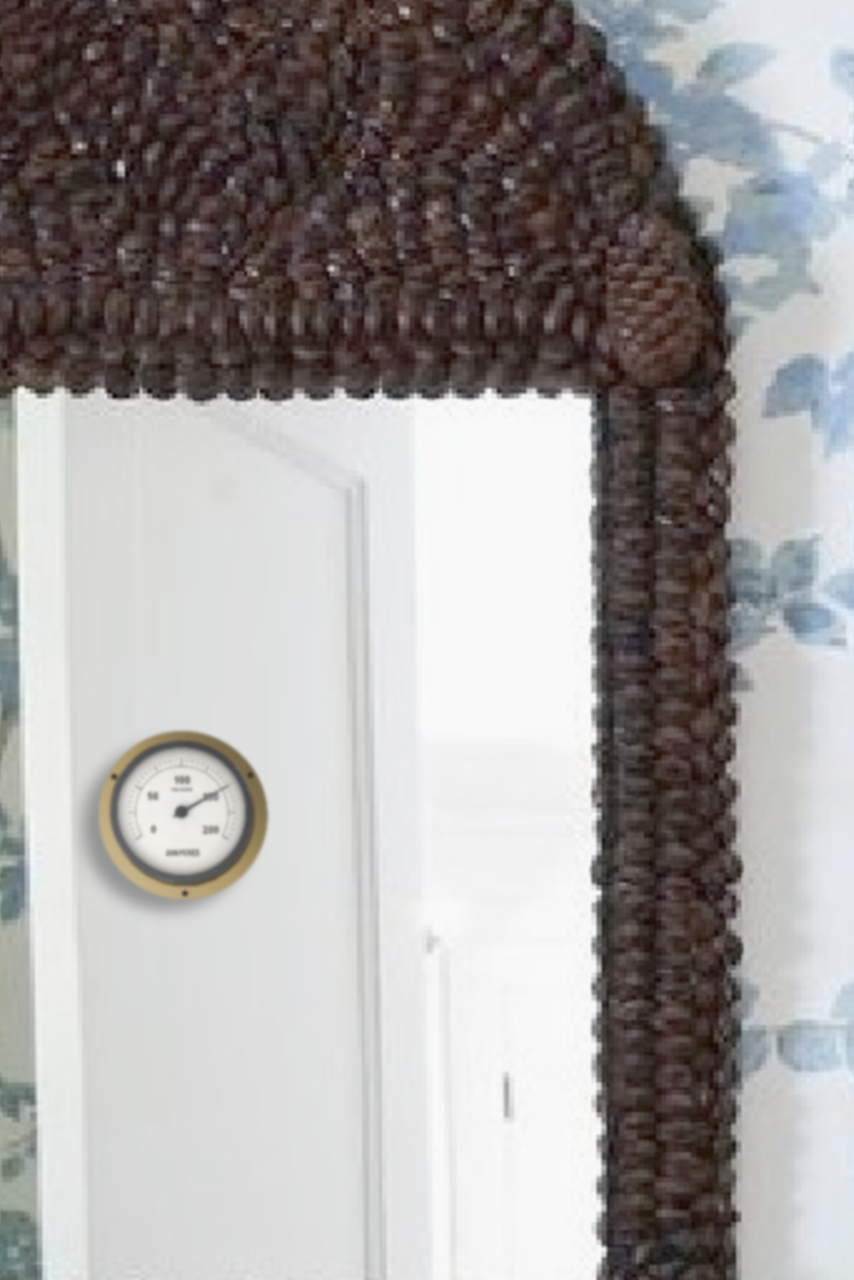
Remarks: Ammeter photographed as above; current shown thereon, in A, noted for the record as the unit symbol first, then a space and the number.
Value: A 150
